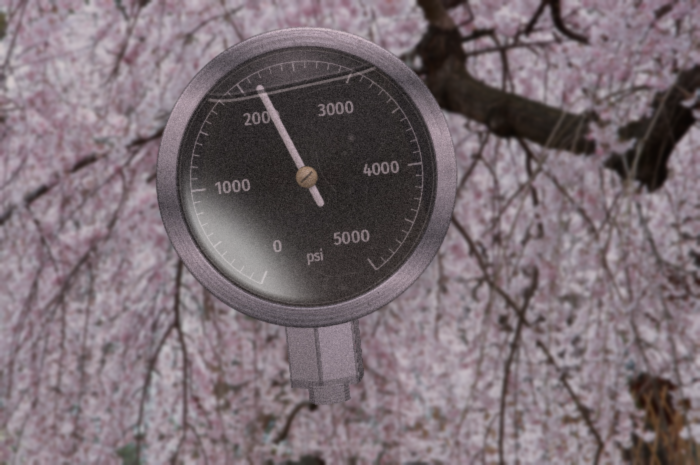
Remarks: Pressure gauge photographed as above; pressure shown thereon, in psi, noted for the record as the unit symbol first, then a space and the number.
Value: psi 2150
